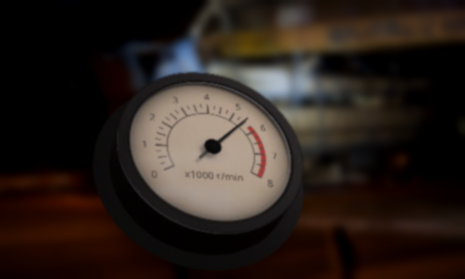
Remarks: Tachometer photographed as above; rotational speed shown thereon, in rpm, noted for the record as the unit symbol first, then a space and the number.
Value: rpm 5500
